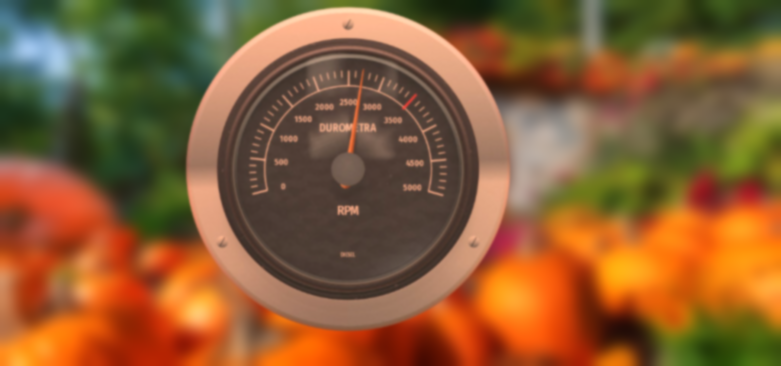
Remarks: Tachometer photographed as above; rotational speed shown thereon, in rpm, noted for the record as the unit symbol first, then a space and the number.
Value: rpm 2700
